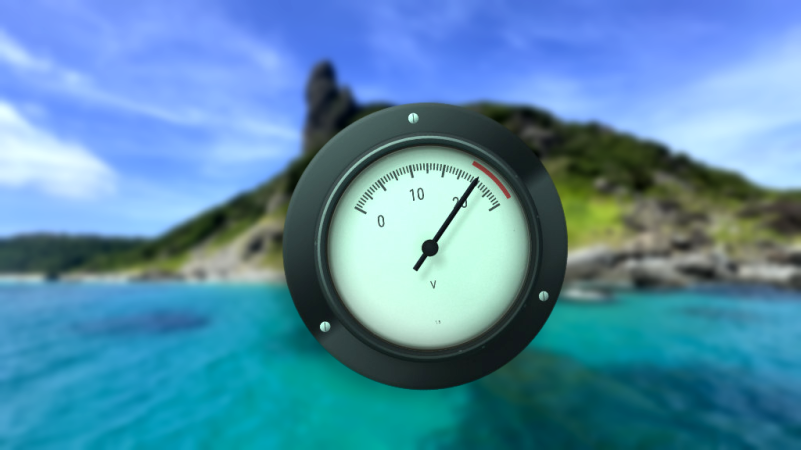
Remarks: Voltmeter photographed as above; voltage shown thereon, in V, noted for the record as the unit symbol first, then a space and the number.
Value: V 20
